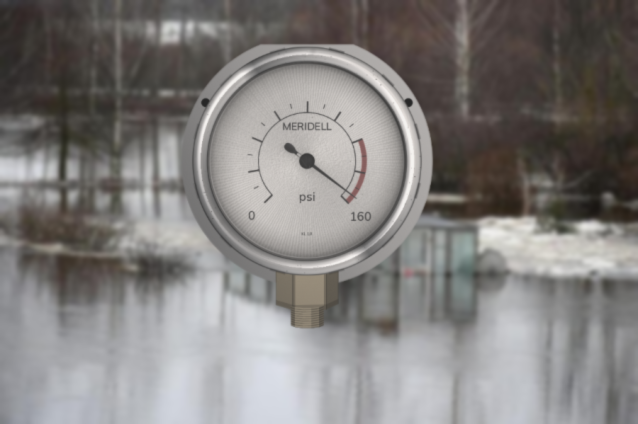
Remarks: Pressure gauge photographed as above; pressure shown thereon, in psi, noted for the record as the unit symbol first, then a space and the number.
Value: psi 155
